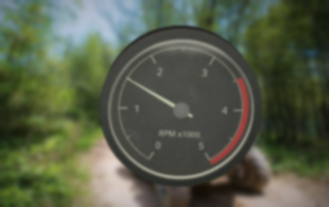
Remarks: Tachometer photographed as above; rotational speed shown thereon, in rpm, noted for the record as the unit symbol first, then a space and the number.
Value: rpm 1500
